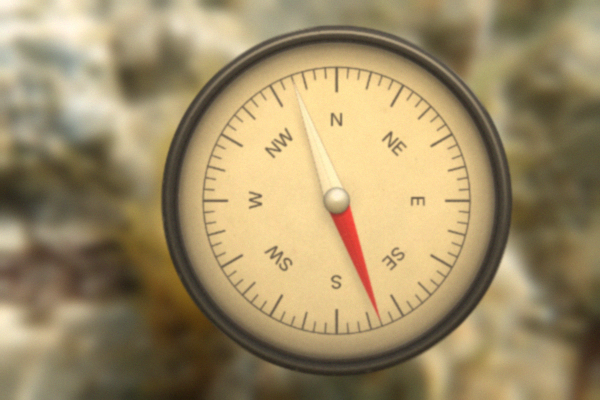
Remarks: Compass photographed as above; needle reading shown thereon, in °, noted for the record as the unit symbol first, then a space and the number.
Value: ° 160
